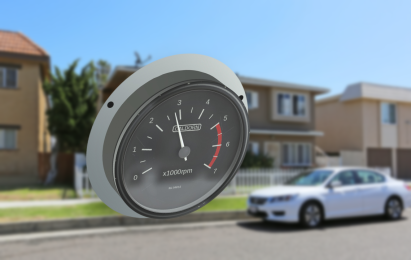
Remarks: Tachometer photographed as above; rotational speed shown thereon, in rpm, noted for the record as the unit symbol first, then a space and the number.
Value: rpm 2750
